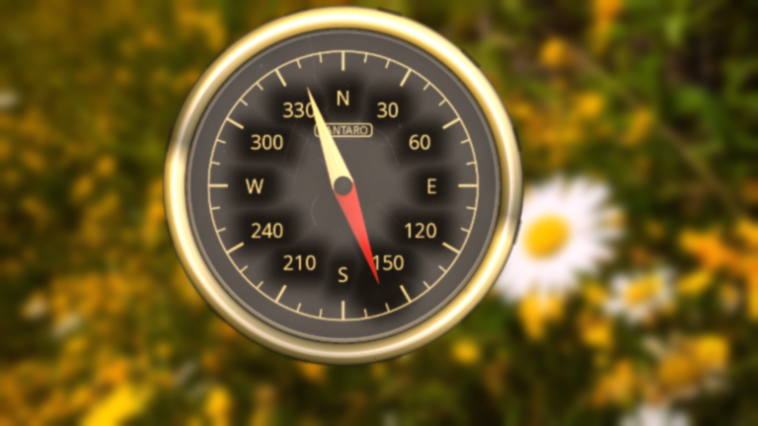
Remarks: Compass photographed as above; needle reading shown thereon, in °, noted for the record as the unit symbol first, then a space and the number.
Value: ° 160
